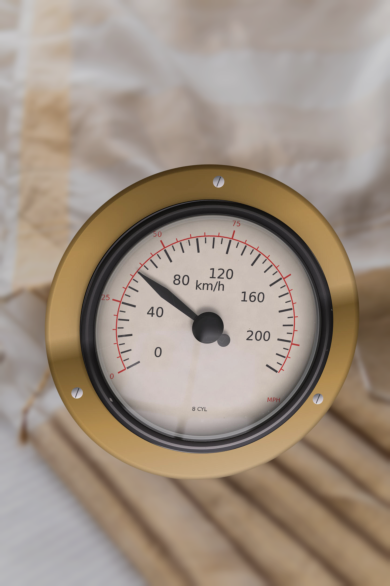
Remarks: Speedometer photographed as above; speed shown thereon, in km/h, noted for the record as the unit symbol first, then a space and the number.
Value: km/h 60
